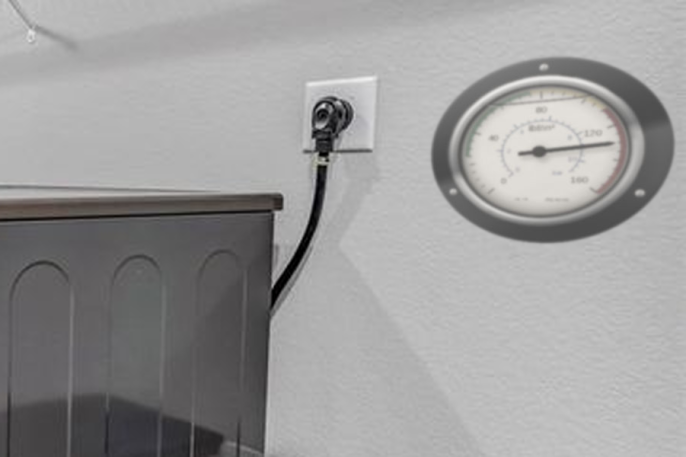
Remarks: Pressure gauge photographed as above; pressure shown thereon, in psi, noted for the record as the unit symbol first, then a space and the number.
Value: psi 130
